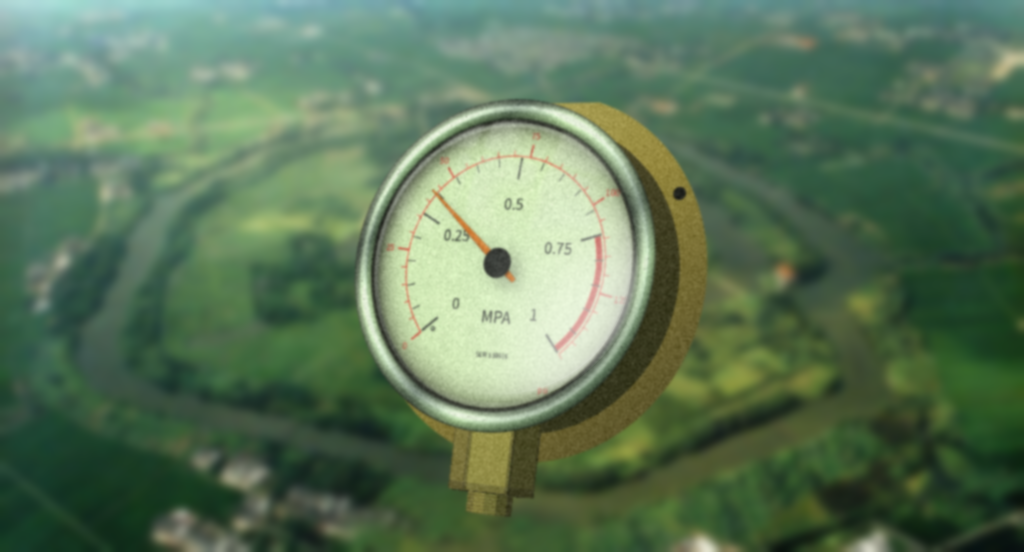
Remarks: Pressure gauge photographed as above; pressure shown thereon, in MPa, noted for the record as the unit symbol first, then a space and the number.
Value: MPa 0.3
